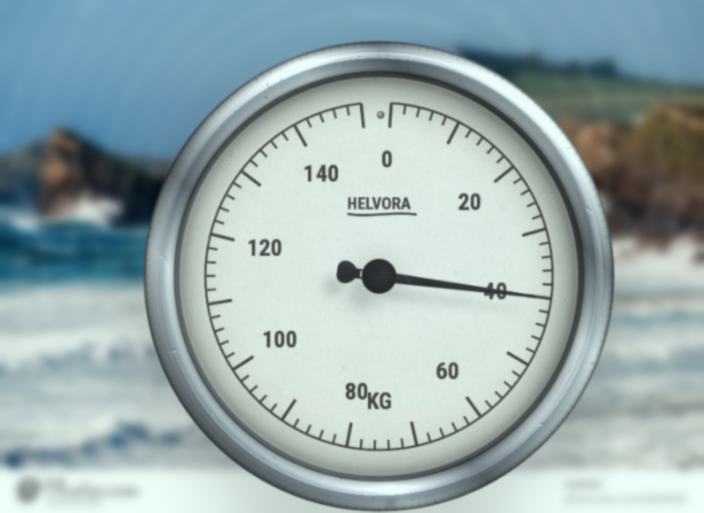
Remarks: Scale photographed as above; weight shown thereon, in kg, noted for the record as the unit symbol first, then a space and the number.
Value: kg 40
